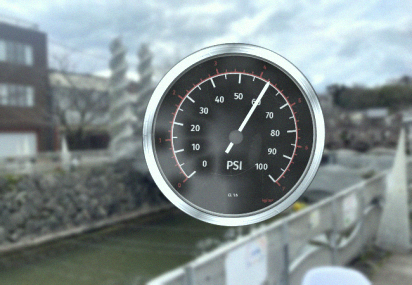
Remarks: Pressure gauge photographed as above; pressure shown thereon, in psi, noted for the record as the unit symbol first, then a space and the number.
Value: psi 60
